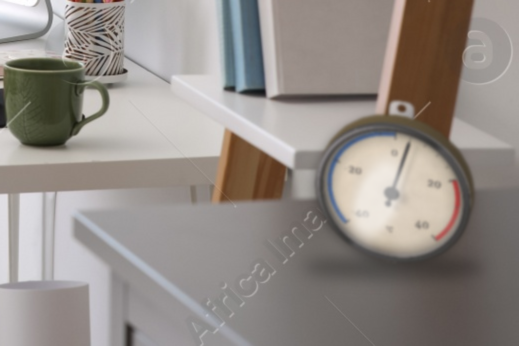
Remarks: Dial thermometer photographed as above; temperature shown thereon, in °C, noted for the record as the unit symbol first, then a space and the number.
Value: °C 4
